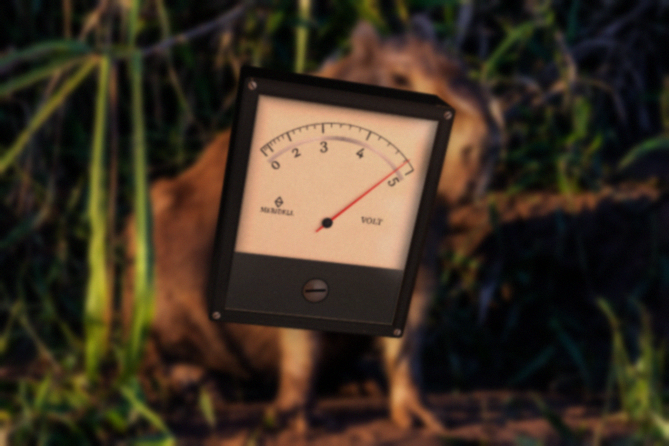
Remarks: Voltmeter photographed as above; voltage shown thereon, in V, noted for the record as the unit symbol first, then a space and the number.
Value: V 4.8
